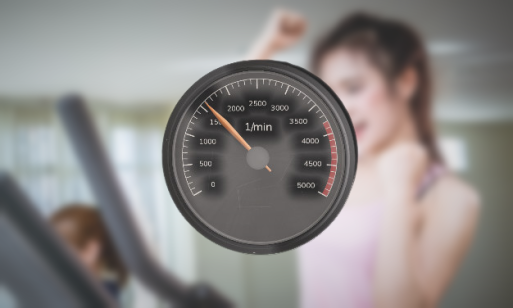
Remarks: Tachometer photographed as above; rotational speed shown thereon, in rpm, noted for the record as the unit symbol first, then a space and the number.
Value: rpm 1600
